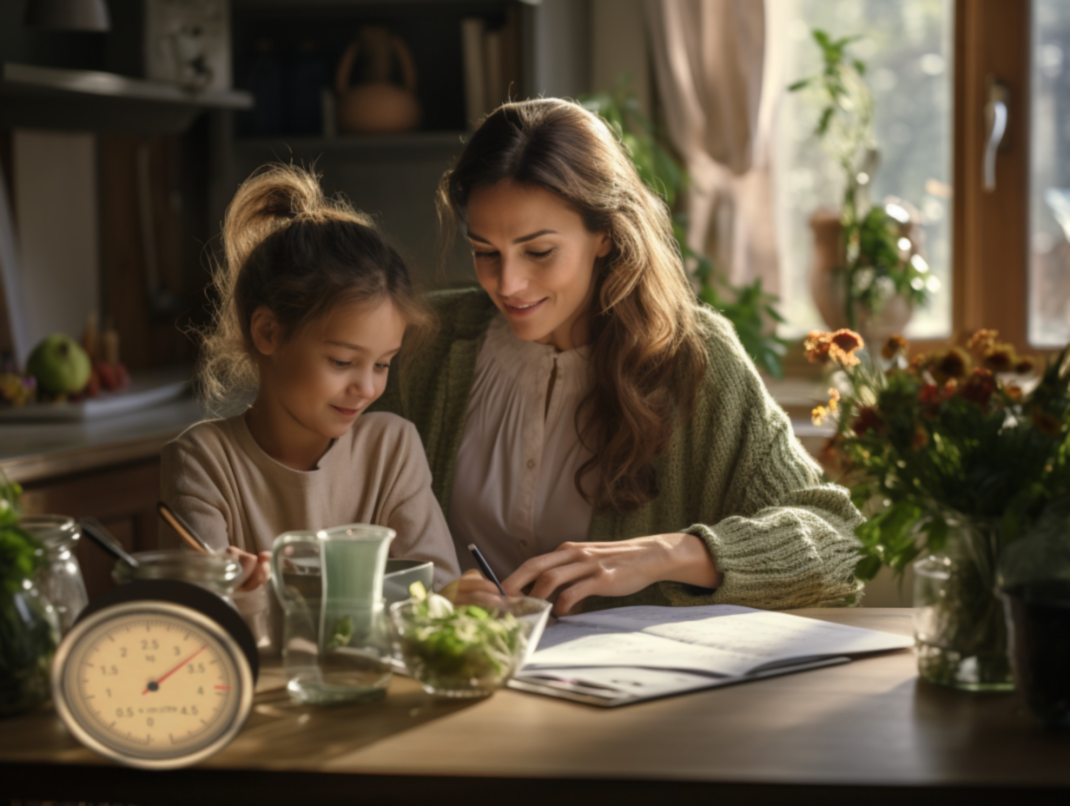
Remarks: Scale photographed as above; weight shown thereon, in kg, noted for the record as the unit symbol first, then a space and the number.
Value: kg 3.25
